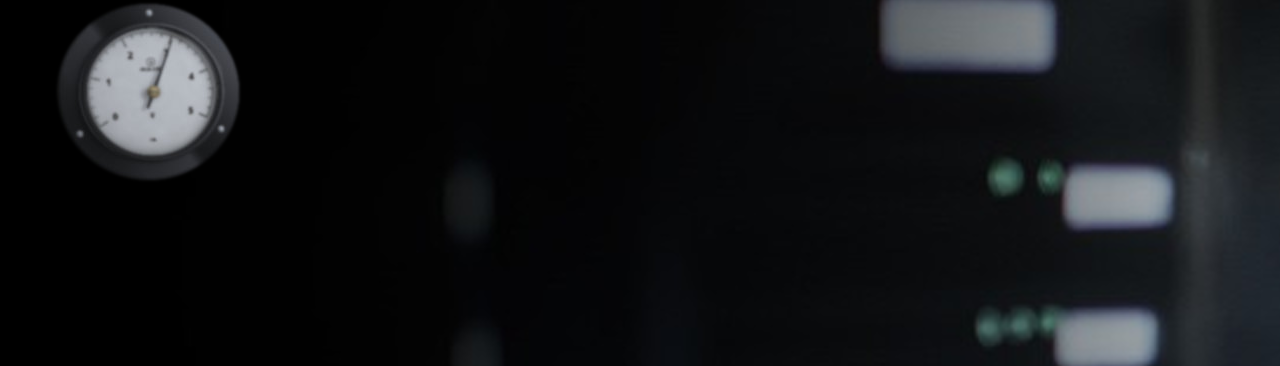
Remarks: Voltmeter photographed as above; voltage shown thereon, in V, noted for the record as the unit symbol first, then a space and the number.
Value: V 3
